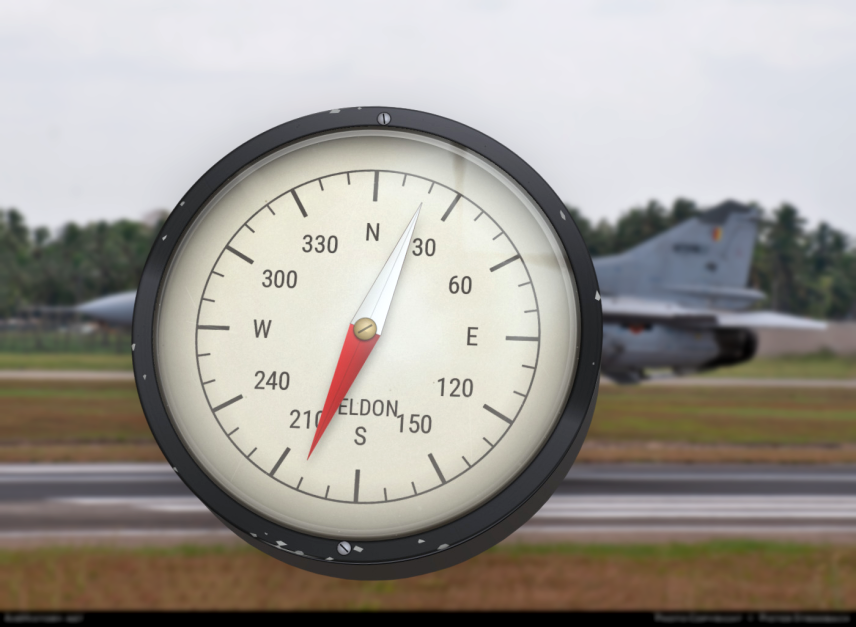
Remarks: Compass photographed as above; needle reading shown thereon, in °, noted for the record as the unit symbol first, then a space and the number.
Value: ° 200
